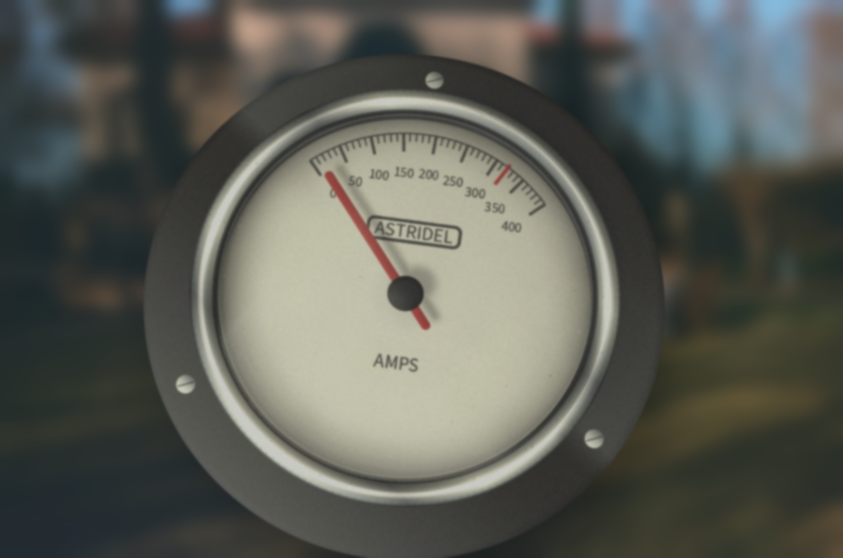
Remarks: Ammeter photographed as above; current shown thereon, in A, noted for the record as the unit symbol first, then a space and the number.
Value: A 10
